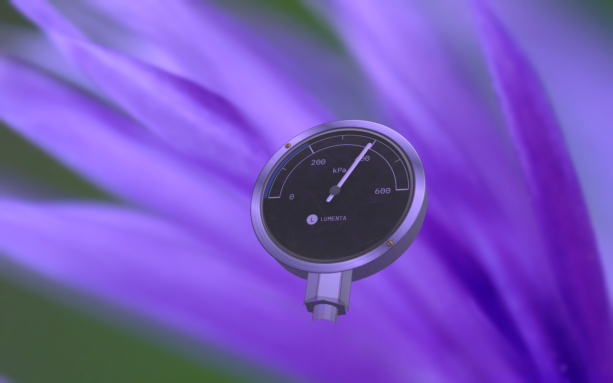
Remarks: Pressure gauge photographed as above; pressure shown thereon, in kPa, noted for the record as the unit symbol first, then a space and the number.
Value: kPa 400
